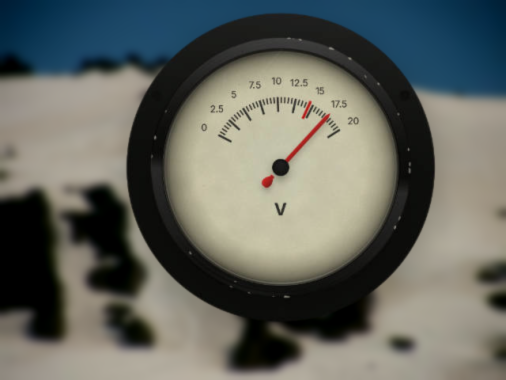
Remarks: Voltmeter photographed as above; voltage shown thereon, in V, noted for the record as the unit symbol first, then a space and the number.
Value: V 17.5
